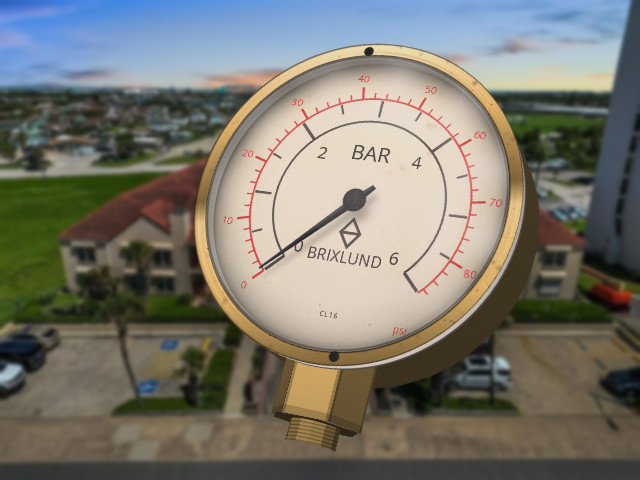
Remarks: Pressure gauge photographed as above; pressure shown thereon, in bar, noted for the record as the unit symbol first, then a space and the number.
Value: bar 0
